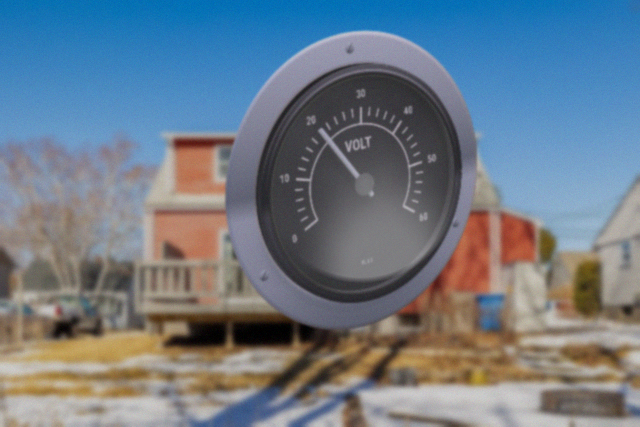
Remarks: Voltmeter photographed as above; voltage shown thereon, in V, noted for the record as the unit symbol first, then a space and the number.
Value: V 20
